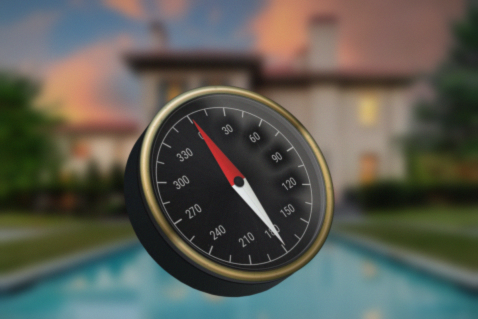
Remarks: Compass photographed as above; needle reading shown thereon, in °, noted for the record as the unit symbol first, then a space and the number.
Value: ° 0
